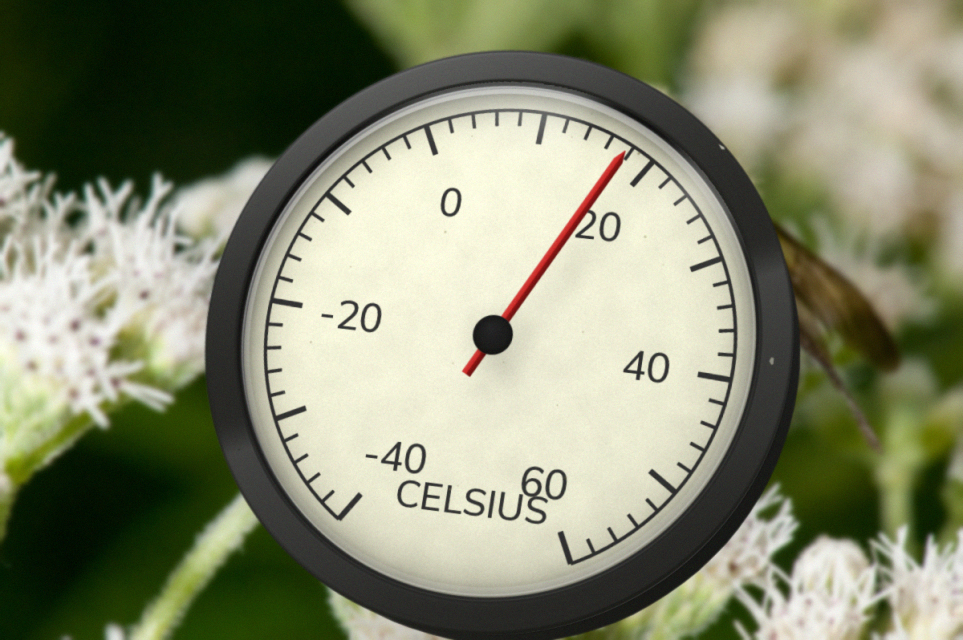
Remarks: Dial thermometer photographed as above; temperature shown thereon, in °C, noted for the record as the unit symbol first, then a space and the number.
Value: °C 18
